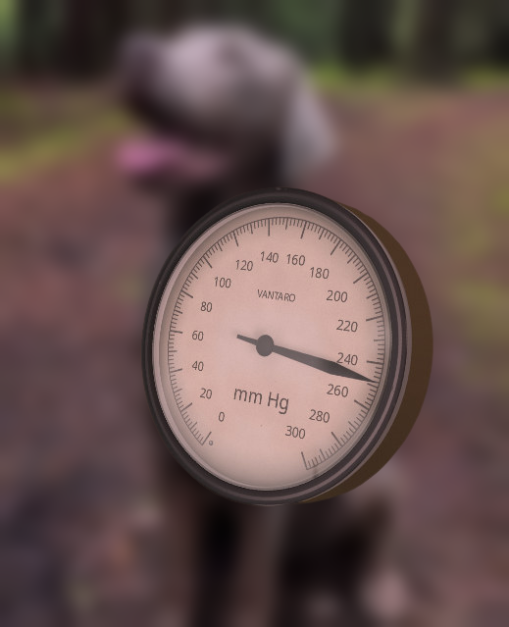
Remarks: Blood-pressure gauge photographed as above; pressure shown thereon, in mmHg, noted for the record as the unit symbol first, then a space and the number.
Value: mmHg 248
